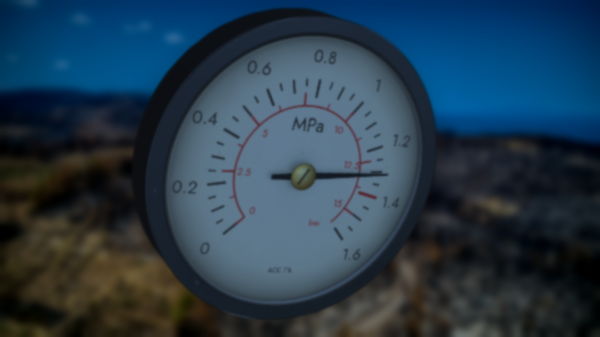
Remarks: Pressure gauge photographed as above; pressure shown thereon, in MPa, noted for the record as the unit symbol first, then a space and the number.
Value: MPa 1.3
